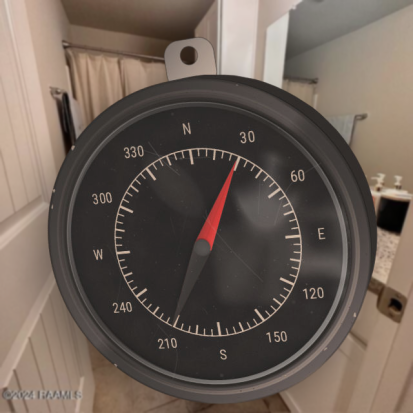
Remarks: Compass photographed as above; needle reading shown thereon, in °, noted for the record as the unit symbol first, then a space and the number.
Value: ° 30
